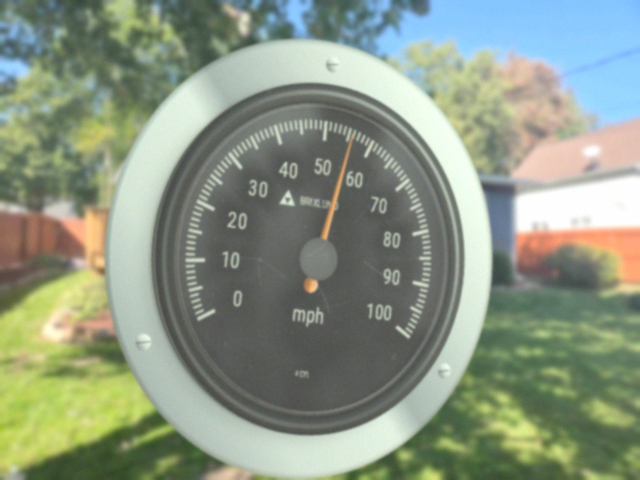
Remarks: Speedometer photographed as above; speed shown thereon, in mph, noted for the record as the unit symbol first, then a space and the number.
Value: mph 55
